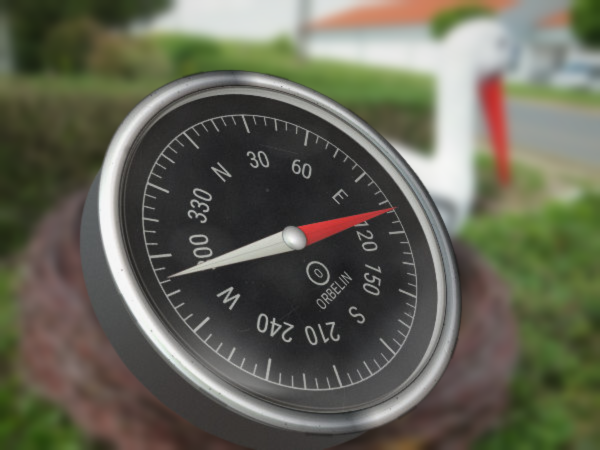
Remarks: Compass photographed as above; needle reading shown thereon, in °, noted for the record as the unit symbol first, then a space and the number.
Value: ° 110
